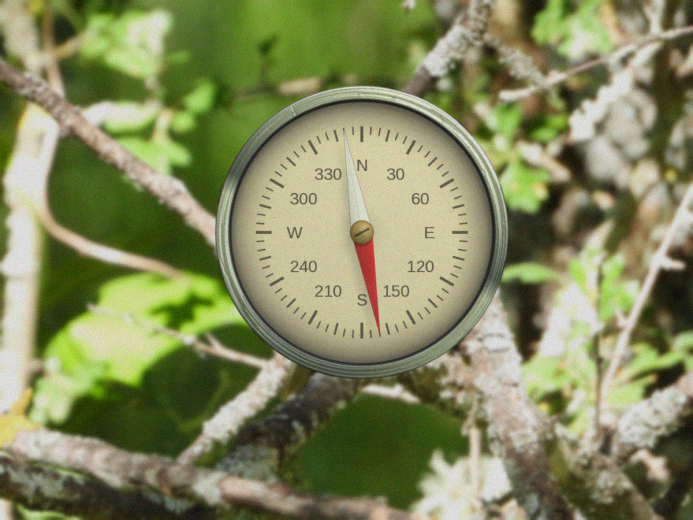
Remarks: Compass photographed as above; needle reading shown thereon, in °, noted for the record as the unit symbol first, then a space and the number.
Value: ° 170
